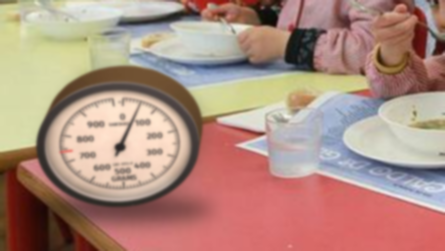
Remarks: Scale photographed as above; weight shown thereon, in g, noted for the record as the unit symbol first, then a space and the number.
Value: g 50
